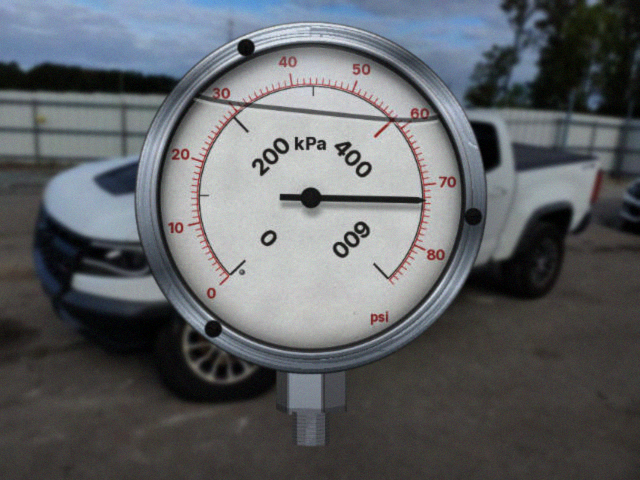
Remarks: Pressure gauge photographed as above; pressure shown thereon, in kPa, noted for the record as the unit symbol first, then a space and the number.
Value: kPa 500
